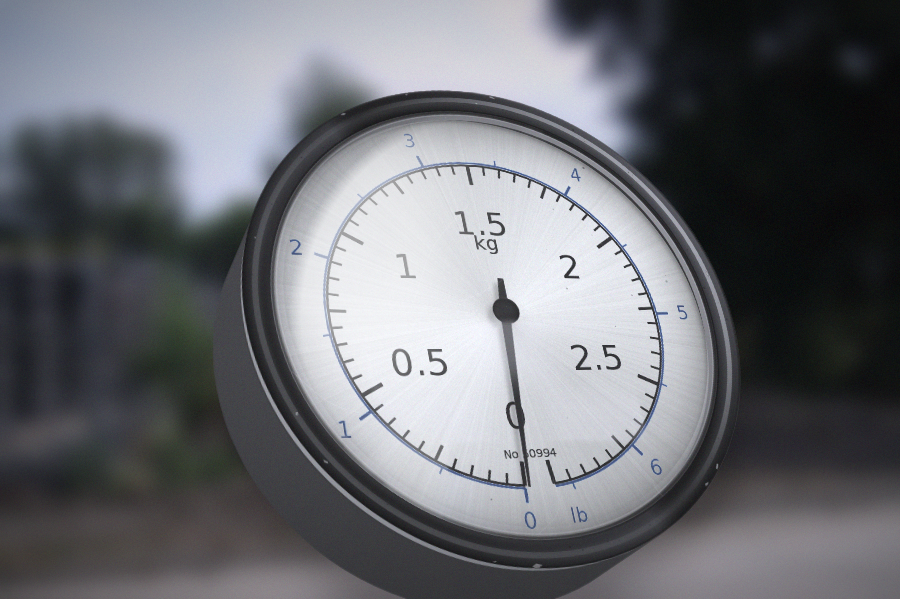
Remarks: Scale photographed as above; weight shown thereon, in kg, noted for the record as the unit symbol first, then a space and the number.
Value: kg 0
